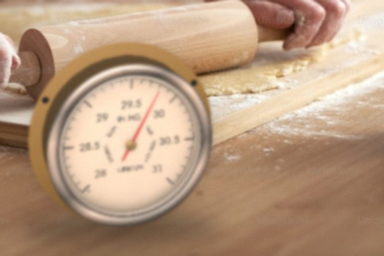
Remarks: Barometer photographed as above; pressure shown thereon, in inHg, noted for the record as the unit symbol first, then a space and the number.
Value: inHg 29.8
